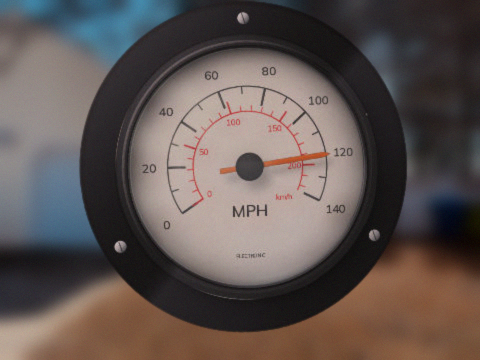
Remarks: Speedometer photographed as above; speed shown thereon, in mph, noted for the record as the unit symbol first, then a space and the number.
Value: mph 120
